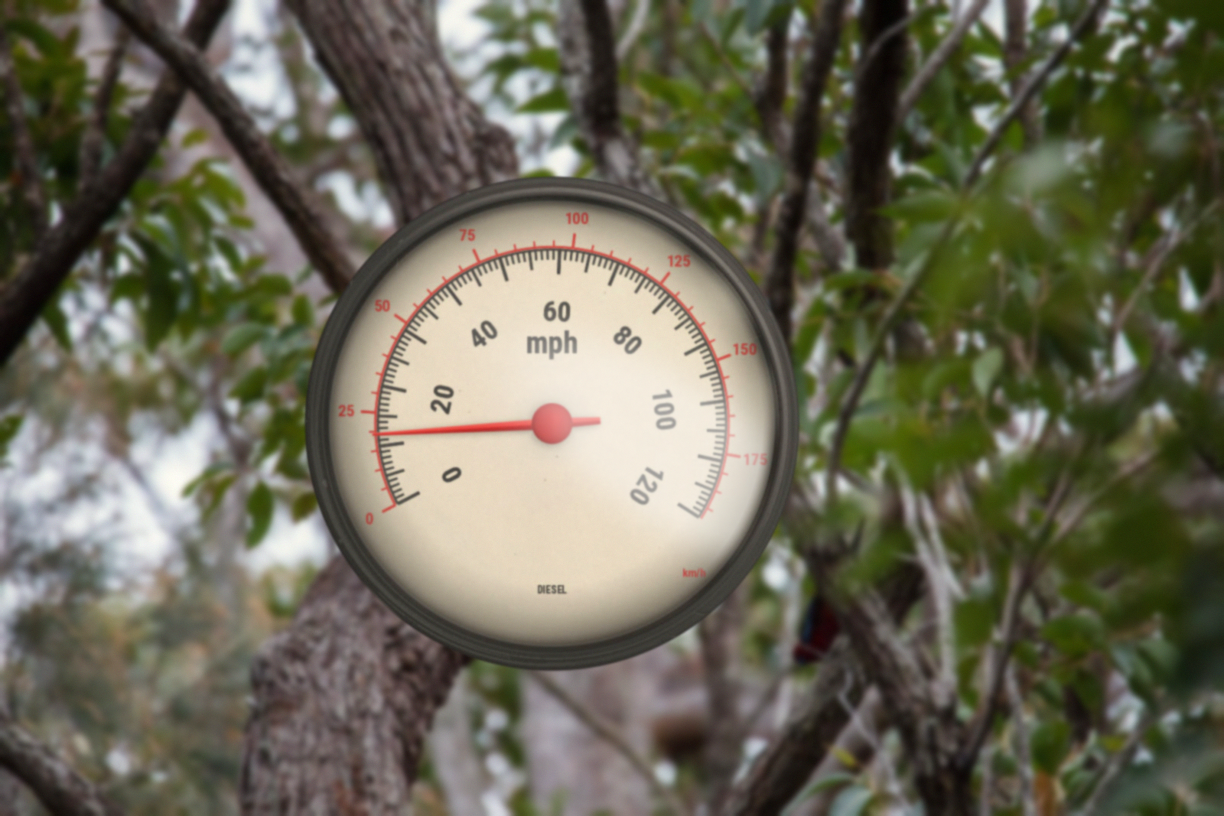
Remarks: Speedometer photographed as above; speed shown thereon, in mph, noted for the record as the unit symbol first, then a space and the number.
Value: mph 12
